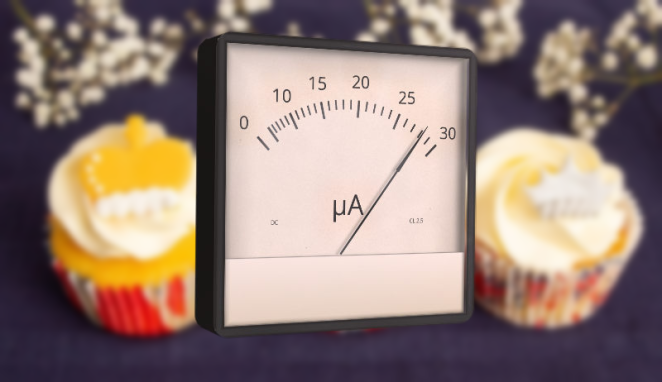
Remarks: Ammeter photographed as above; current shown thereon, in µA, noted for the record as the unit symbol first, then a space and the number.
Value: µA 28
